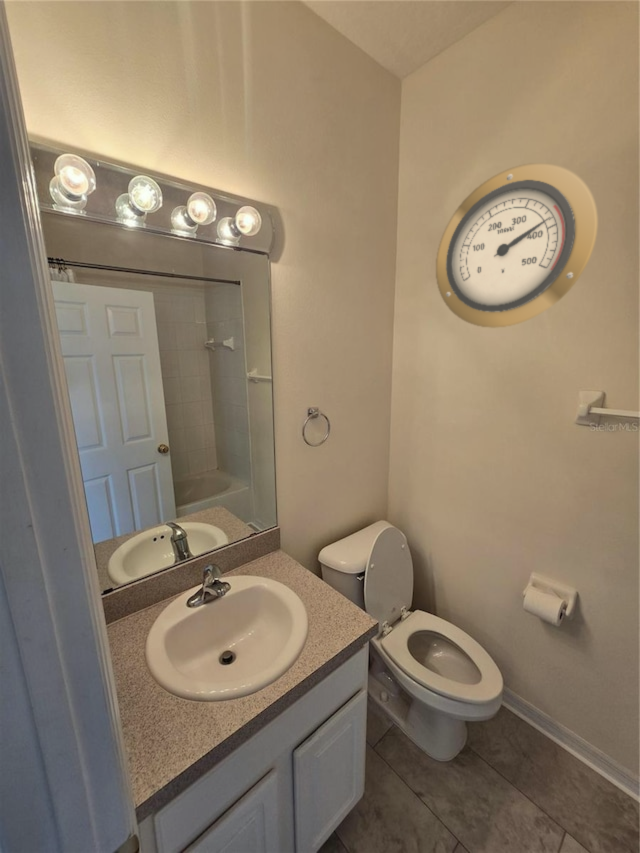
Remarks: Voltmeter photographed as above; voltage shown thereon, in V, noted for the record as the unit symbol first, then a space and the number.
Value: V 380
